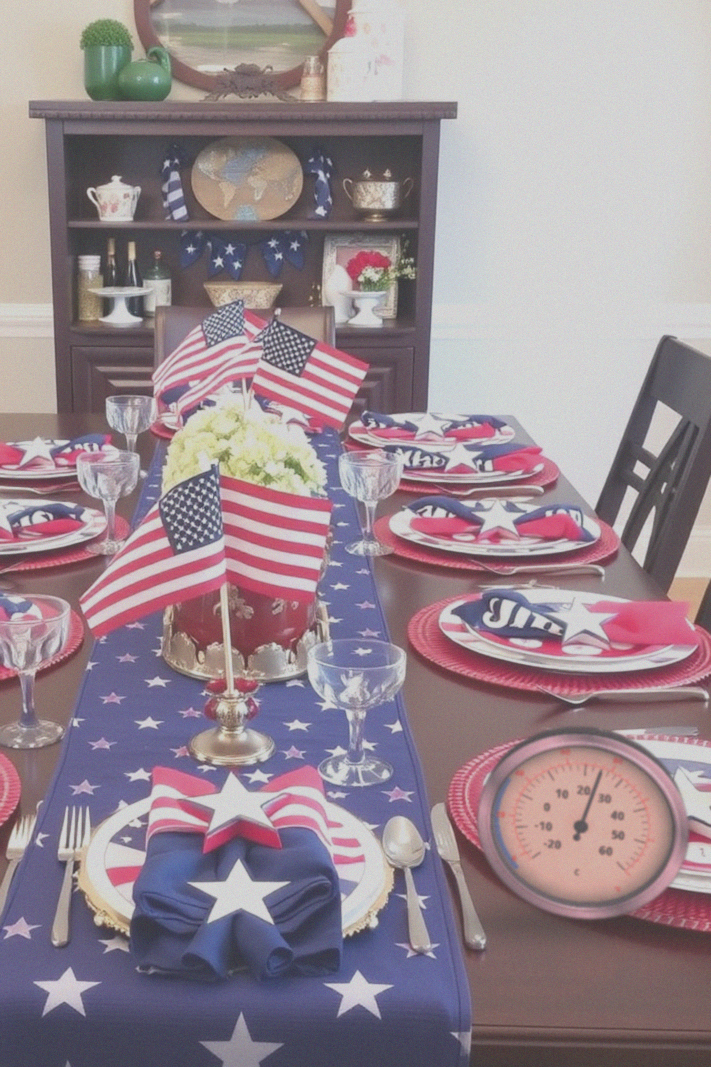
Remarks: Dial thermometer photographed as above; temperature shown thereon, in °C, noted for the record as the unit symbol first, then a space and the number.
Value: °C 24
